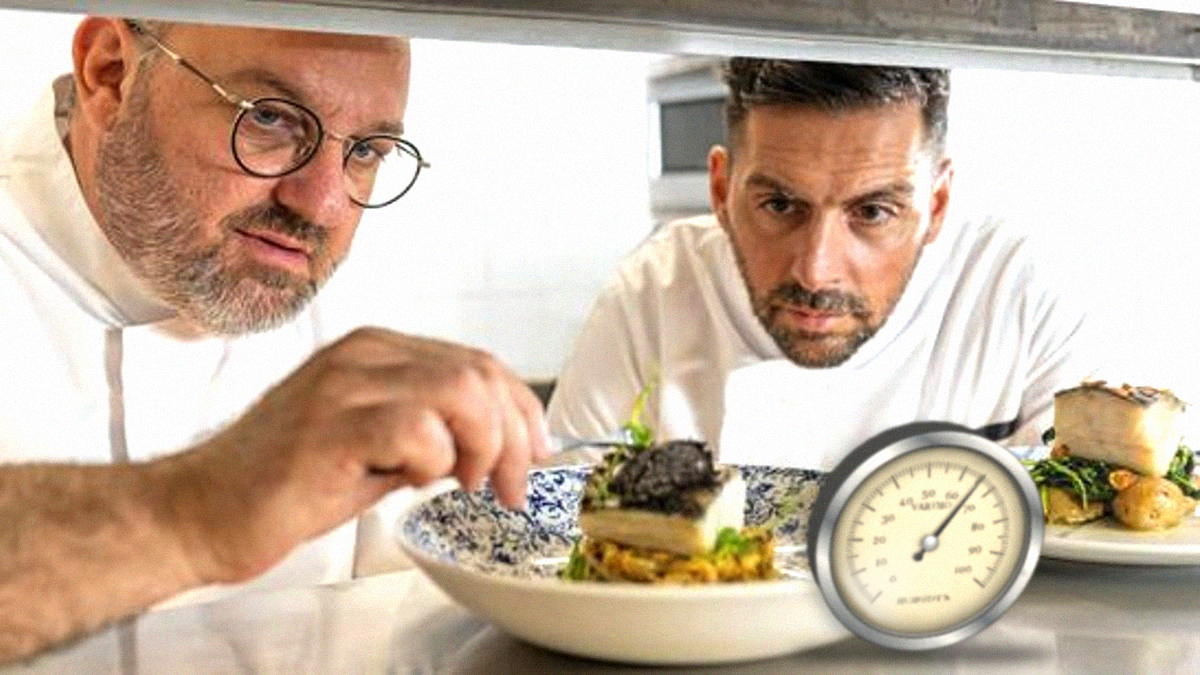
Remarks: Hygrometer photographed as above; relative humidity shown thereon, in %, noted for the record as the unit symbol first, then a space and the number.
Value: % 65
